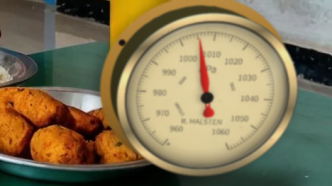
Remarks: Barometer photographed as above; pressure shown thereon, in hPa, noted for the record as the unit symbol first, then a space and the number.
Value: hPa 1005
